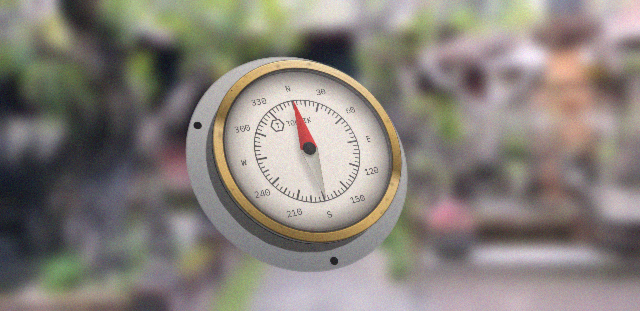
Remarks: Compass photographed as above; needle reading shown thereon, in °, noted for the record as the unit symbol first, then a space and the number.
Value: ° 0
